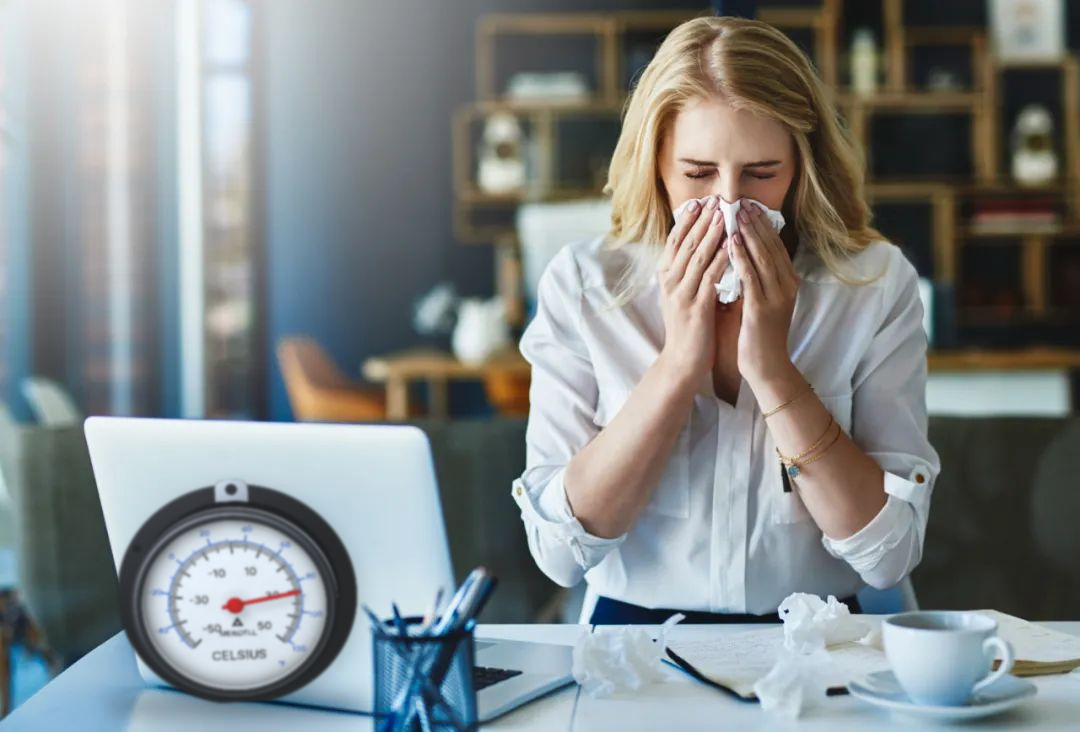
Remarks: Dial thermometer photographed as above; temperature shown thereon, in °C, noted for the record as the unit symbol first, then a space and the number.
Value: °C 30
